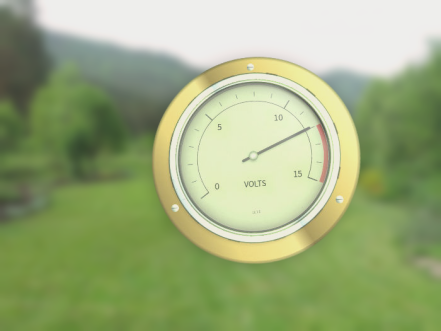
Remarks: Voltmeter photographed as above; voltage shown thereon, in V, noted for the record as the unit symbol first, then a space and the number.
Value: V 12
